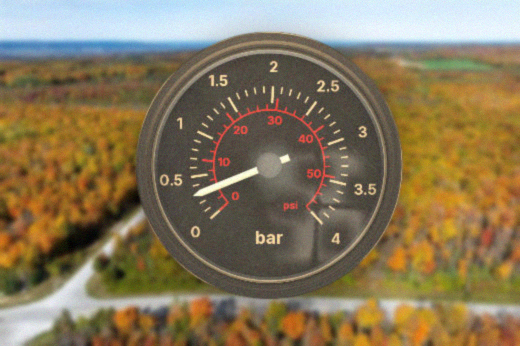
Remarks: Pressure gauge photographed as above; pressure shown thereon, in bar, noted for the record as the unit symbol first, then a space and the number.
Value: bar 0.3
